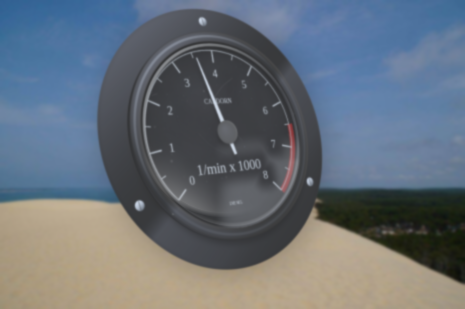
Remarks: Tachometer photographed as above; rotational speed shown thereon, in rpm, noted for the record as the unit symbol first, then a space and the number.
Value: rpm 3500
